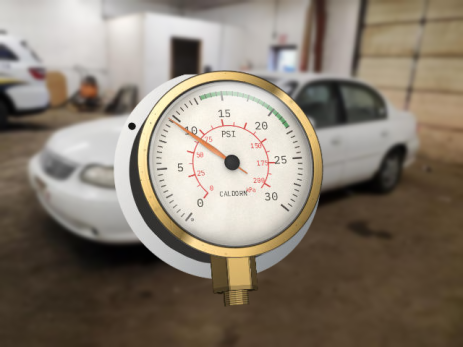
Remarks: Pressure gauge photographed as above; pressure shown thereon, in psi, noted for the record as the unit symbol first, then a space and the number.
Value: psi 9.5
